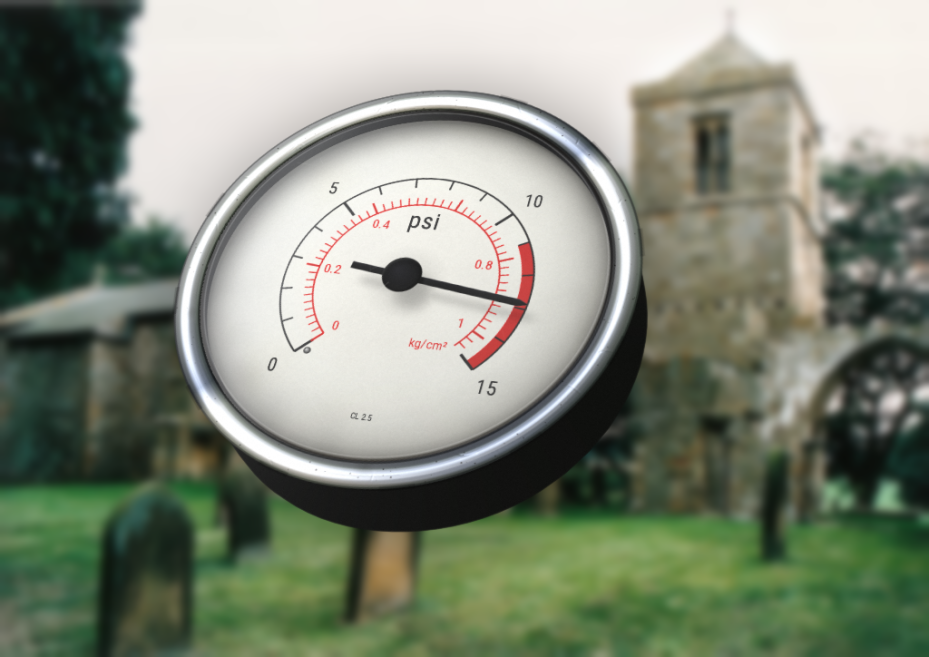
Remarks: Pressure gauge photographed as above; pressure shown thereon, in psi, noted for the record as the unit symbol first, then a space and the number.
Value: psi 13
